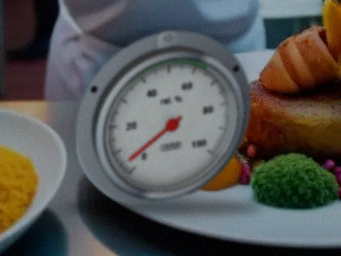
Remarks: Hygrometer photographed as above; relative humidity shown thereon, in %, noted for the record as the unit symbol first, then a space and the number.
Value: % 5
